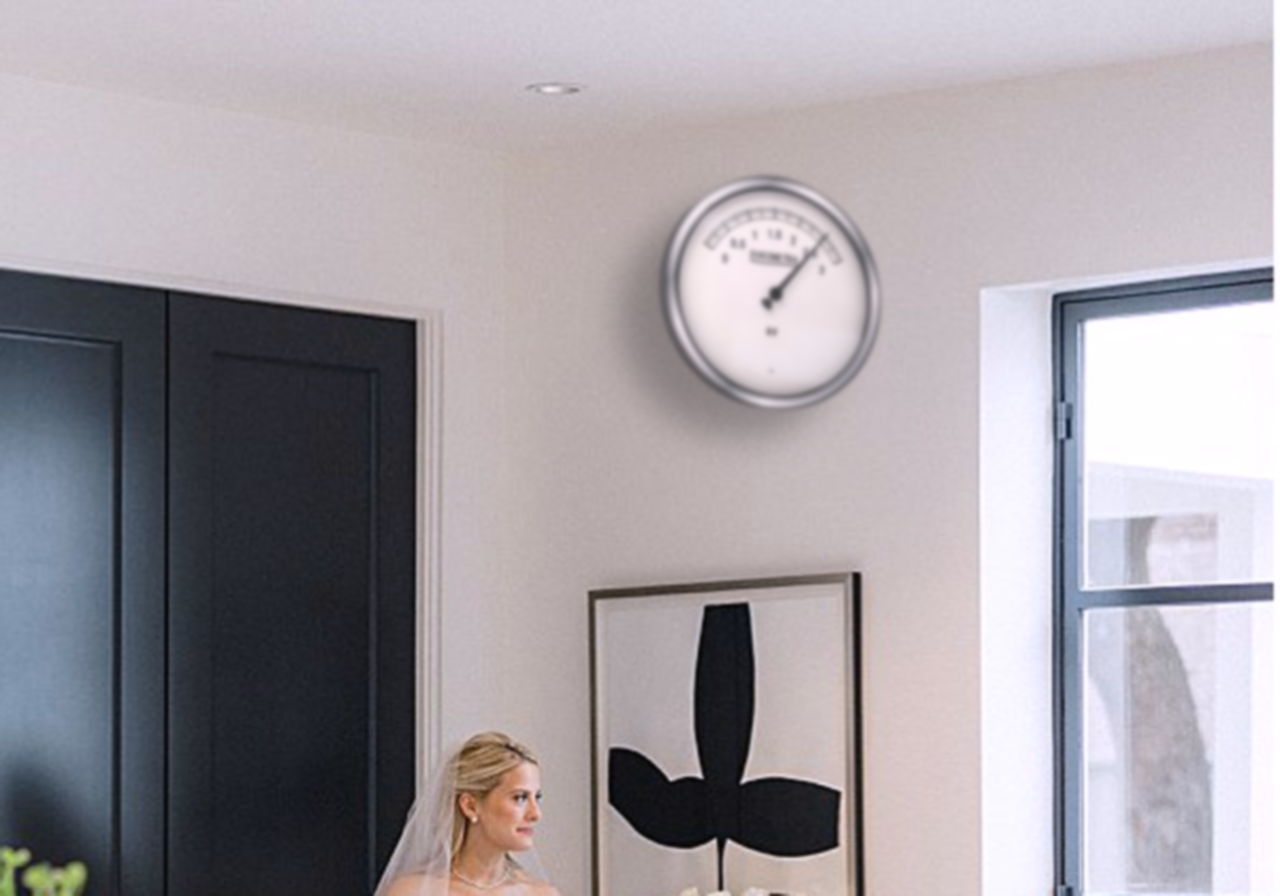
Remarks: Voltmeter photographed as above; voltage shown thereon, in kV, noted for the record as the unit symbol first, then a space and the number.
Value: kV 2.5
